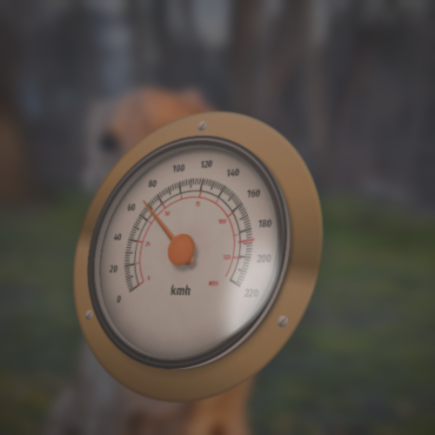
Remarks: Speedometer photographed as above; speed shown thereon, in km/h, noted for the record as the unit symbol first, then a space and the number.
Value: km/h 70
